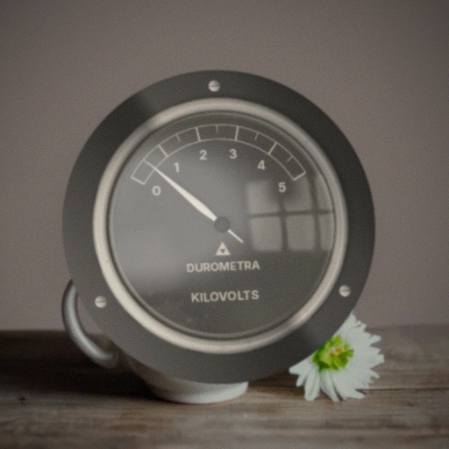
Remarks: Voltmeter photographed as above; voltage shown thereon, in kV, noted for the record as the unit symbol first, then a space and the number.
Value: kV 0.5
